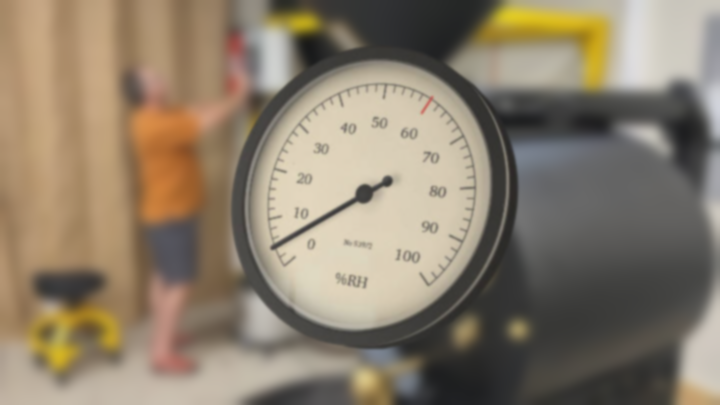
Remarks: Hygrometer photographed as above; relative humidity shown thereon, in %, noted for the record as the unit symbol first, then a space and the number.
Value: % 4
